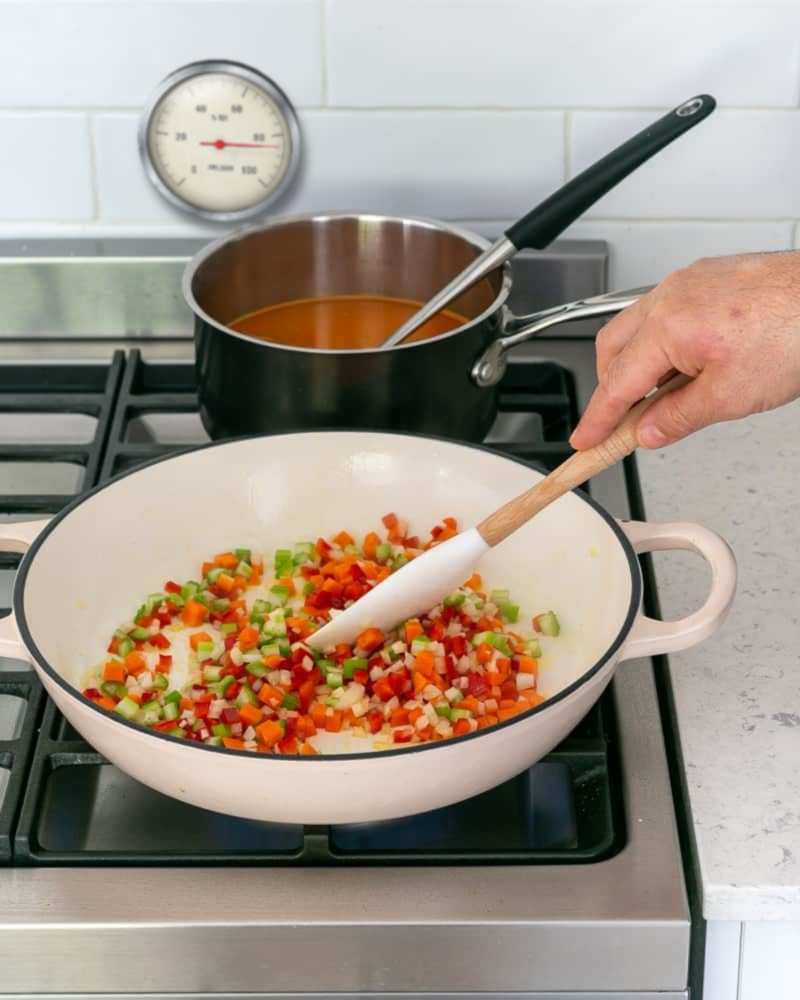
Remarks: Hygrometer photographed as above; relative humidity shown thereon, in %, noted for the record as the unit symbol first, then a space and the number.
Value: % 84
